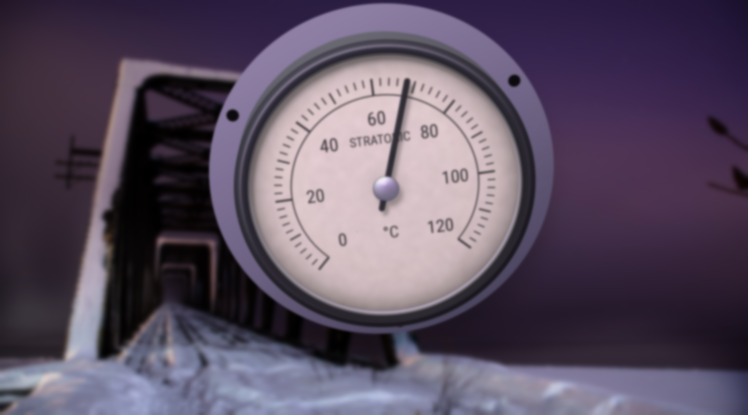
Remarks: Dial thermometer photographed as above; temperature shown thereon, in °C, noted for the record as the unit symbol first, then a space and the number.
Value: °C 68
